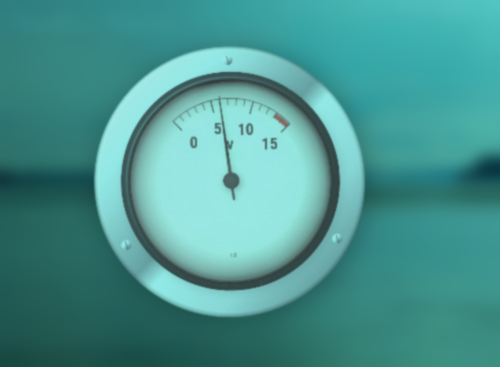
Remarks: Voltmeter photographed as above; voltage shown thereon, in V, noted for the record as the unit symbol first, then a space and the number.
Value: V 6
